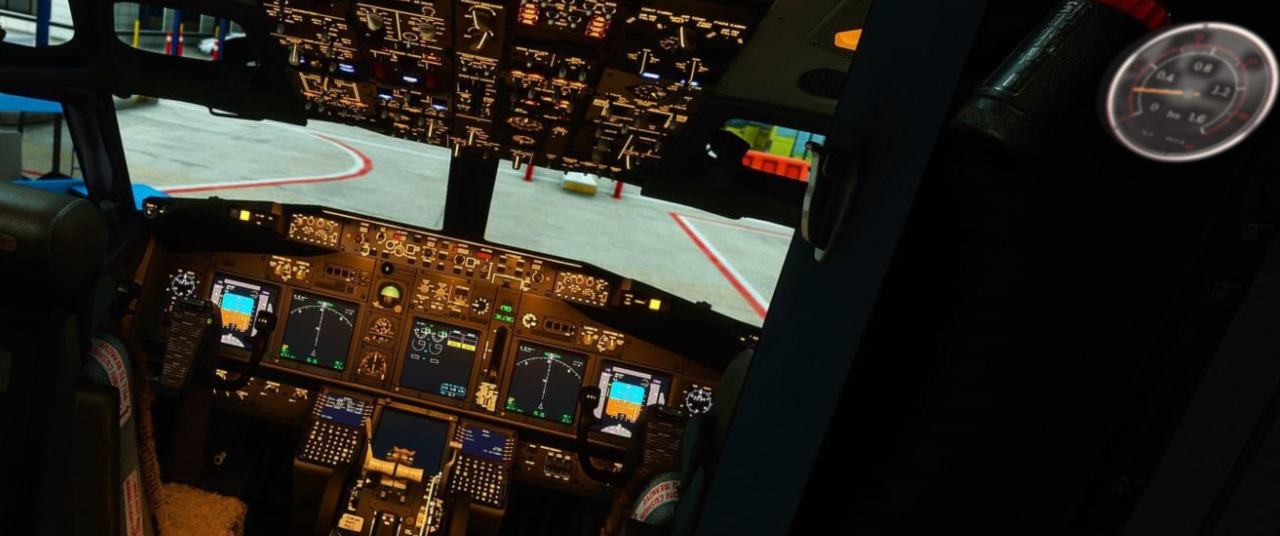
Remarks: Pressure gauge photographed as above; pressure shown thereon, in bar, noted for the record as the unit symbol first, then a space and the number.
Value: bar 0.2
